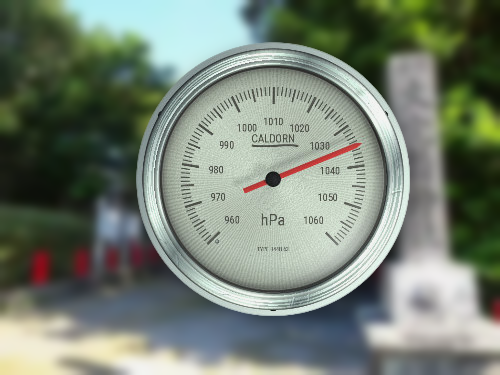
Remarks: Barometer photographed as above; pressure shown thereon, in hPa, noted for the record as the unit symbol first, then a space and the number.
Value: hPa 1035
